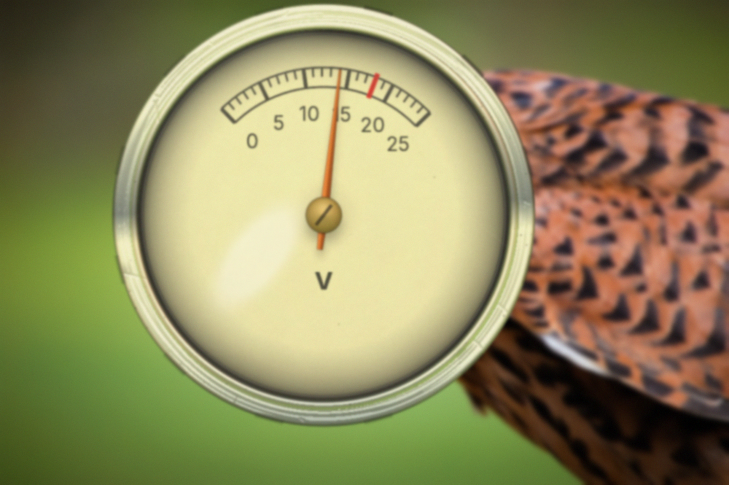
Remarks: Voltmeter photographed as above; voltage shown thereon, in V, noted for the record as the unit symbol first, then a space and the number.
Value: V 14
